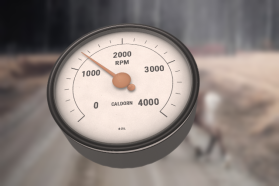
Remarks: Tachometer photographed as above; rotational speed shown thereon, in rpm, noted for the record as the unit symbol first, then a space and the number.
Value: rpm 1300
